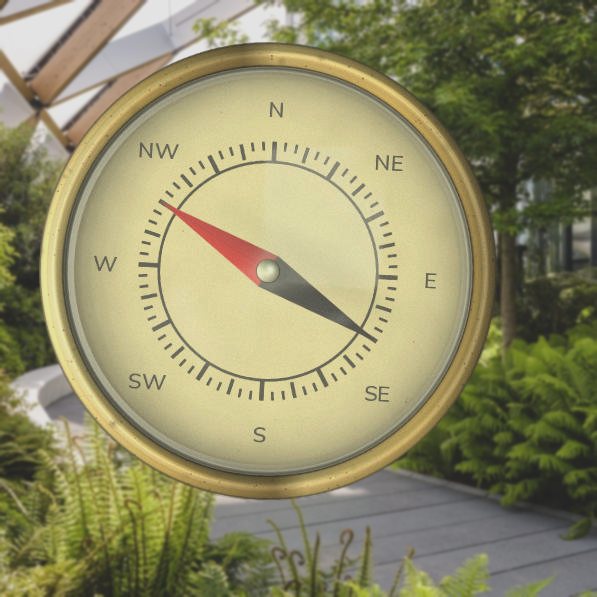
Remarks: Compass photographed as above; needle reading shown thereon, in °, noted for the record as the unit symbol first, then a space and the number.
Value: ° 300
